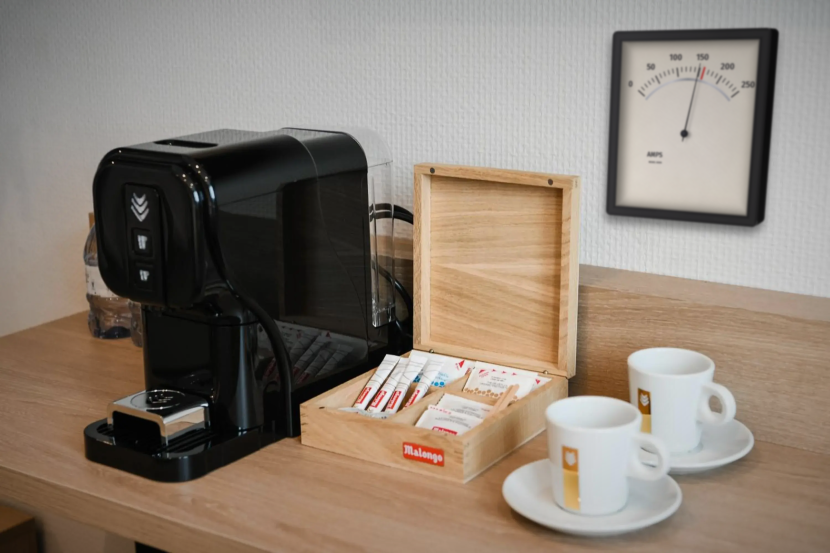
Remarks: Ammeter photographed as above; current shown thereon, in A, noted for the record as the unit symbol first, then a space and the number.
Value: A 150
